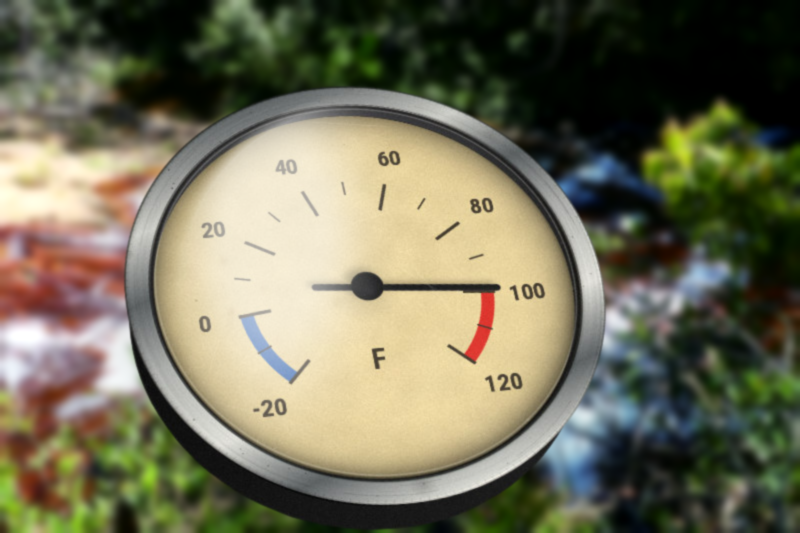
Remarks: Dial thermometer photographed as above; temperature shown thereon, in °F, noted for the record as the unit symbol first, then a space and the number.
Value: °F 100
